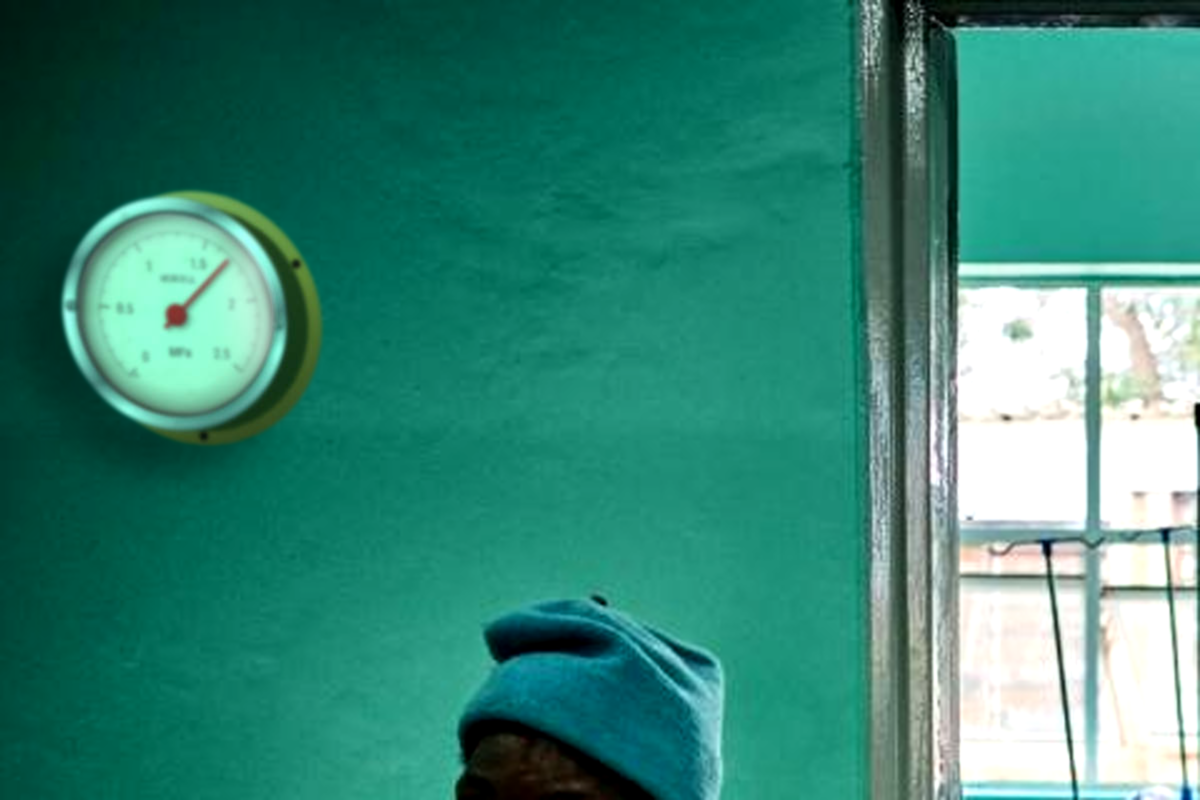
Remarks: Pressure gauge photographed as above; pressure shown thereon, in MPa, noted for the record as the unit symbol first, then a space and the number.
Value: MPa 1.7
